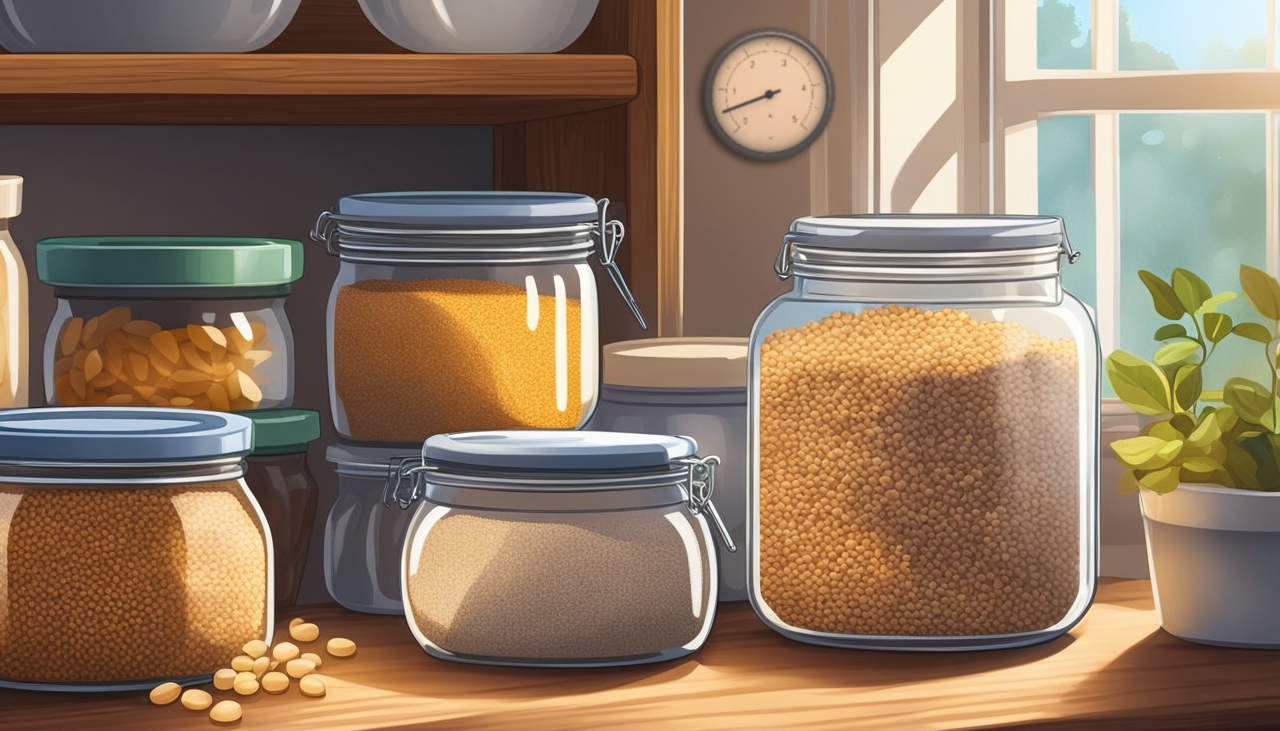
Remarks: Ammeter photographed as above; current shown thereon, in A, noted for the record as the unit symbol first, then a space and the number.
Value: A 0.5
